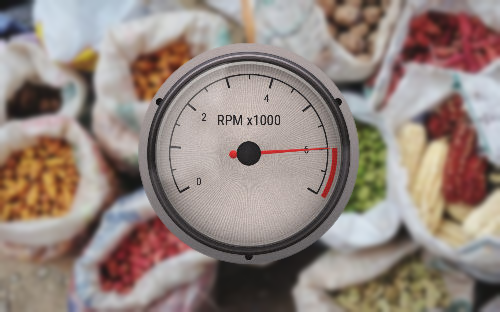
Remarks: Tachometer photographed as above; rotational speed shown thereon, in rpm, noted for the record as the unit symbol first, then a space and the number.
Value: rpm 6000
